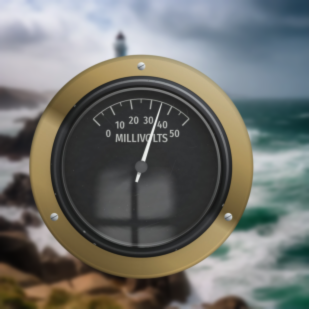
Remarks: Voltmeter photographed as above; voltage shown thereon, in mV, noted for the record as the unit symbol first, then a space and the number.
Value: mV 35
